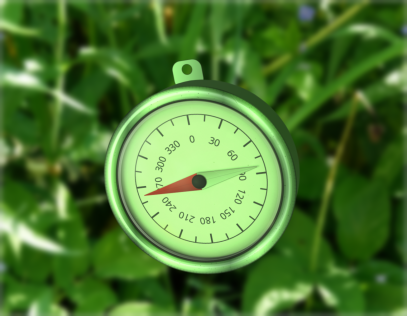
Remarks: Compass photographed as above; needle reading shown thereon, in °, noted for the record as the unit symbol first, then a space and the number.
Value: ° 262.5
